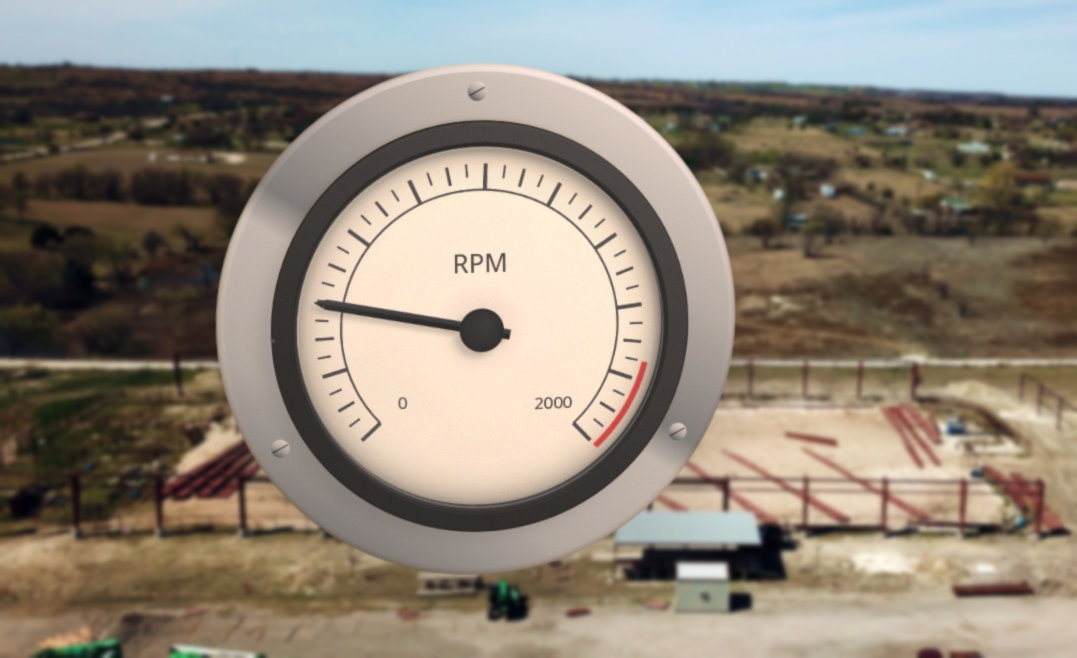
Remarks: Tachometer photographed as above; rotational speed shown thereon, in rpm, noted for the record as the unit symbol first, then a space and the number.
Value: rpm 400
